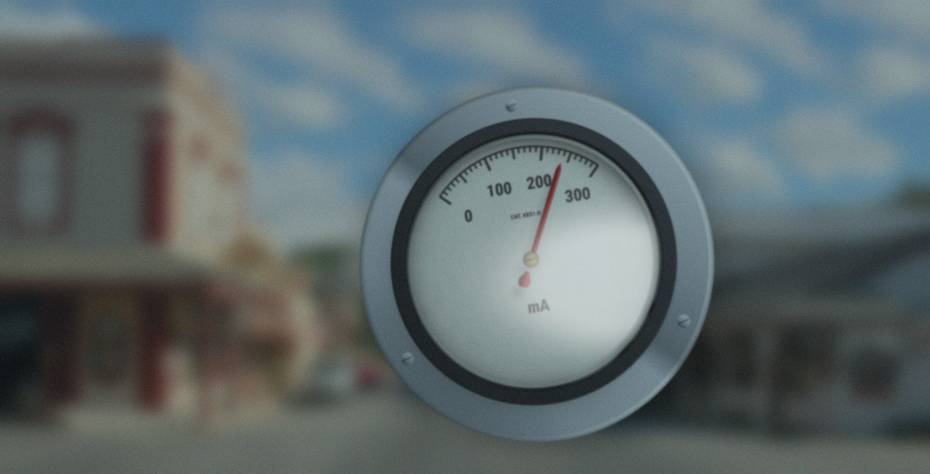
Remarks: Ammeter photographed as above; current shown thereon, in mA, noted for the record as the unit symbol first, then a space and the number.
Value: mA 240
